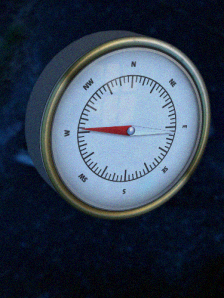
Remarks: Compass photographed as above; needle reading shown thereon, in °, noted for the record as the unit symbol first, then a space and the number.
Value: ° 275
